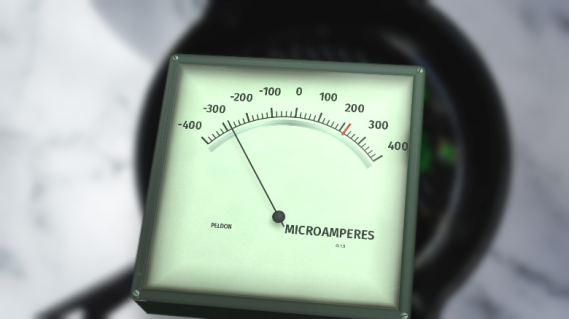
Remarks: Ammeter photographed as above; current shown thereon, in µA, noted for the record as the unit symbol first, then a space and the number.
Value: µA -280
